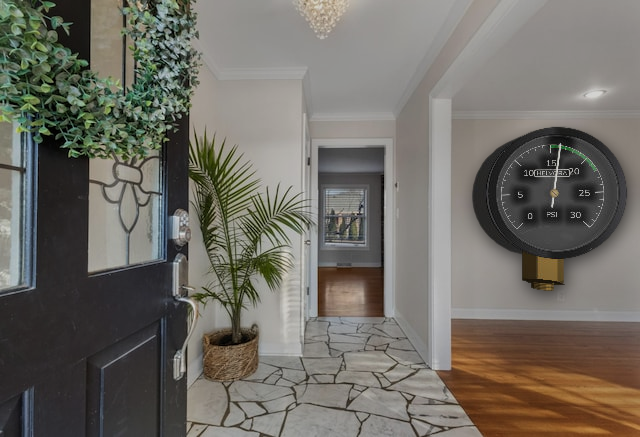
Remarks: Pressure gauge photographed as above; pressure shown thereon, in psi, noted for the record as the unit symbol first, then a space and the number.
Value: psi 16
